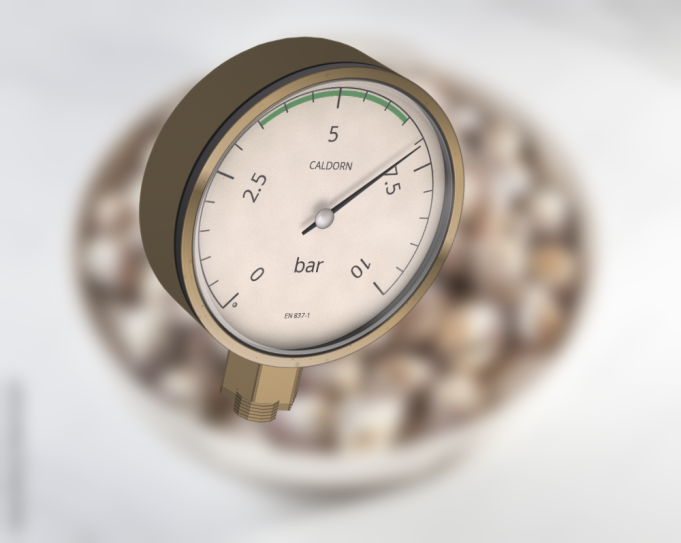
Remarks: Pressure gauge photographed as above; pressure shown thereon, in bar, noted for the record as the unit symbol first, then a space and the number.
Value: bar 7
